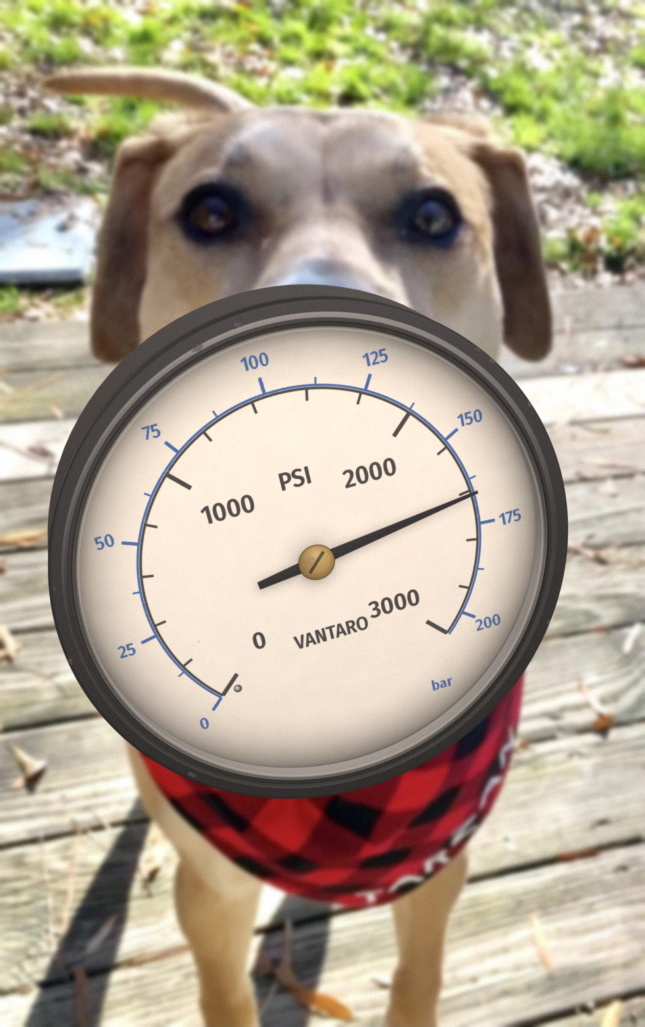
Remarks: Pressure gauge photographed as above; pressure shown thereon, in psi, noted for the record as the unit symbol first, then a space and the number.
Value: psi 2400
